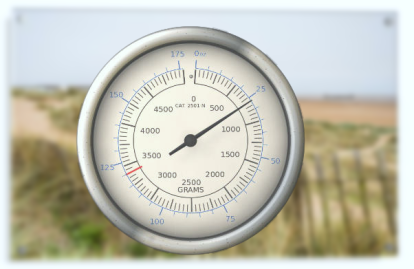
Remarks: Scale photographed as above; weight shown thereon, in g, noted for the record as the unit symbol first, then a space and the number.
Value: g 750
